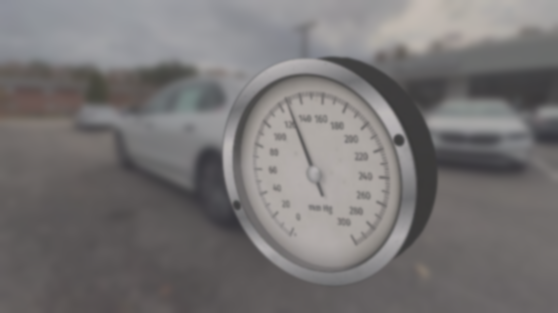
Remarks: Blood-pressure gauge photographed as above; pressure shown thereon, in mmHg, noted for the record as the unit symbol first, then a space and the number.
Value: mmHg 130
